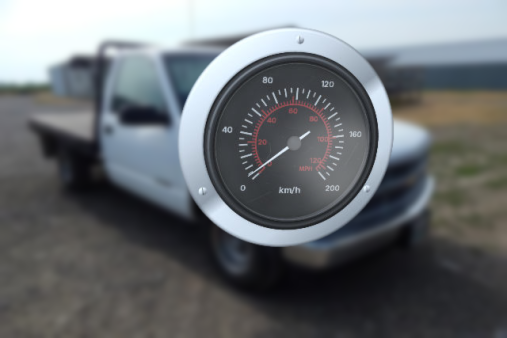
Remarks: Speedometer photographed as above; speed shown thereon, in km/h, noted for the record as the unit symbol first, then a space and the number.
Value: km/h 5
